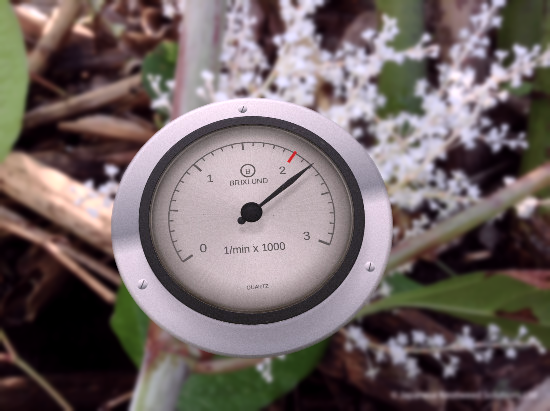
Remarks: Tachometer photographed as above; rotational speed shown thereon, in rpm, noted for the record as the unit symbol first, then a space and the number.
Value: rpm 2200
